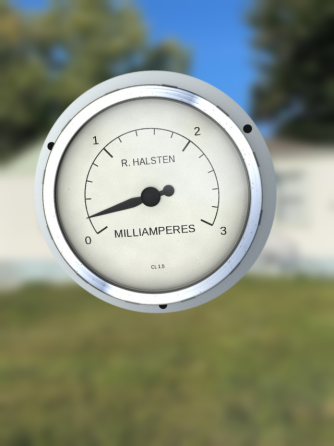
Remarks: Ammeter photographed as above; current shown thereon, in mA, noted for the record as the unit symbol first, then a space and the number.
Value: mA 0.2
